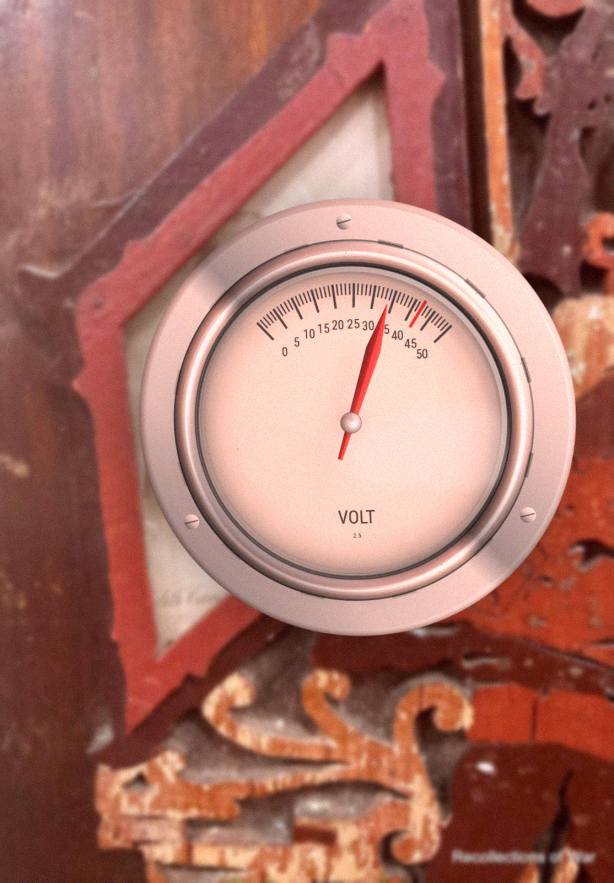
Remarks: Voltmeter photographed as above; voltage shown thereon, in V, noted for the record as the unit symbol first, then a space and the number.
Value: V 34
